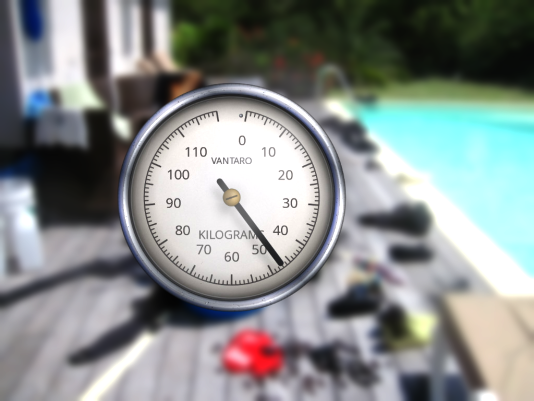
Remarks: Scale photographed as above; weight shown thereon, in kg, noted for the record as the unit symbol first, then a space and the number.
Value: kg 47
